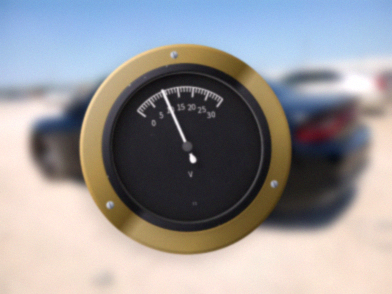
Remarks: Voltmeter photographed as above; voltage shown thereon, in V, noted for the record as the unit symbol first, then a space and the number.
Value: V 10
